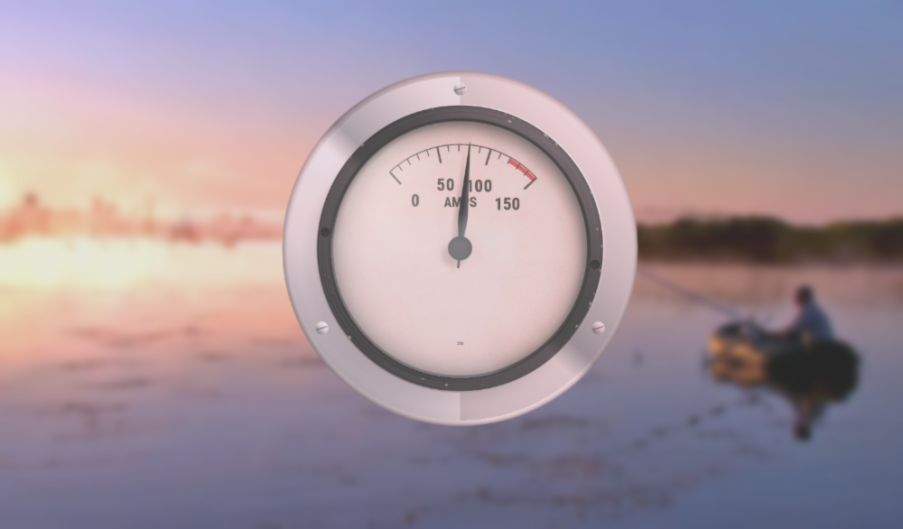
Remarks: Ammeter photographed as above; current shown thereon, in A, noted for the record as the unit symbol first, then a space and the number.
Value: A 80
